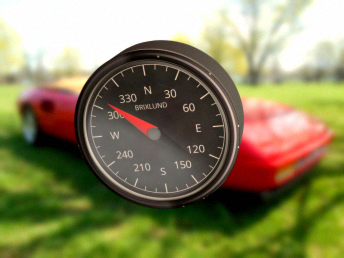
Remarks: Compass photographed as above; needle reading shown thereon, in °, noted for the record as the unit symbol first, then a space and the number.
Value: ° 310
